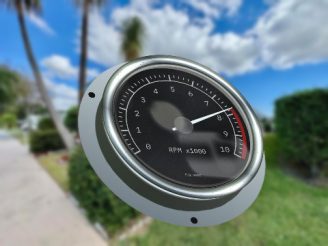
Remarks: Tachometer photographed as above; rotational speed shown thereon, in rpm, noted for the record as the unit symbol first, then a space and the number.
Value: rpm 7800
